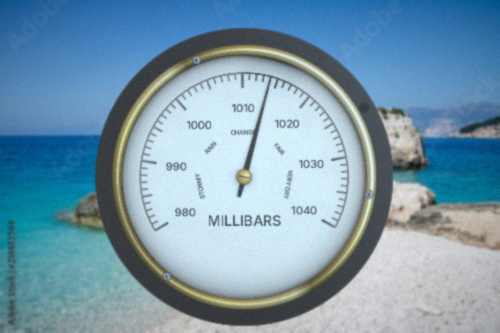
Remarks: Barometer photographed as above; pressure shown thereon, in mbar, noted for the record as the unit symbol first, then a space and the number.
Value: mbar 1014
